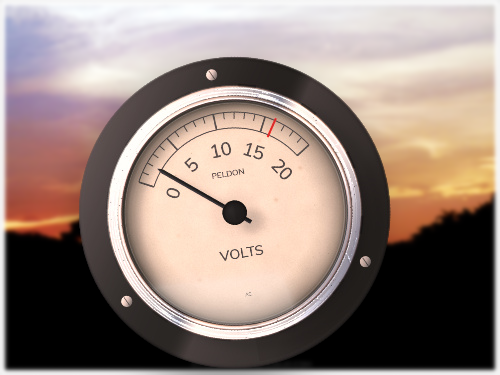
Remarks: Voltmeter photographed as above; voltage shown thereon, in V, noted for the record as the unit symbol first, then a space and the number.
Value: V 2
